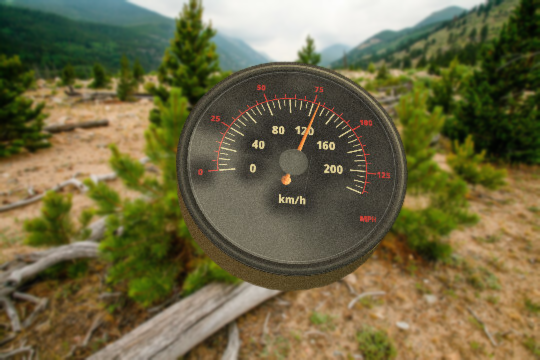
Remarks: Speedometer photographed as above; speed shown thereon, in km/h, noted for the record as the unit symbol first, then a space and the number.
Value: km/h 125
